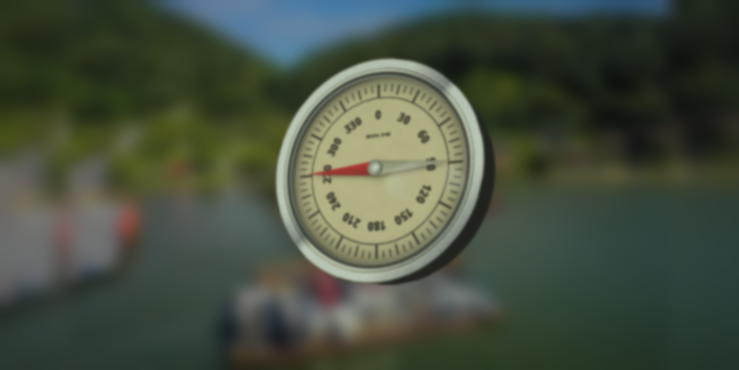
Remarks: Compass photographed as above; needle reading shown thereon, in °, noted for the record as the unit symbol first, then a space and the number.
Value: ° 270
